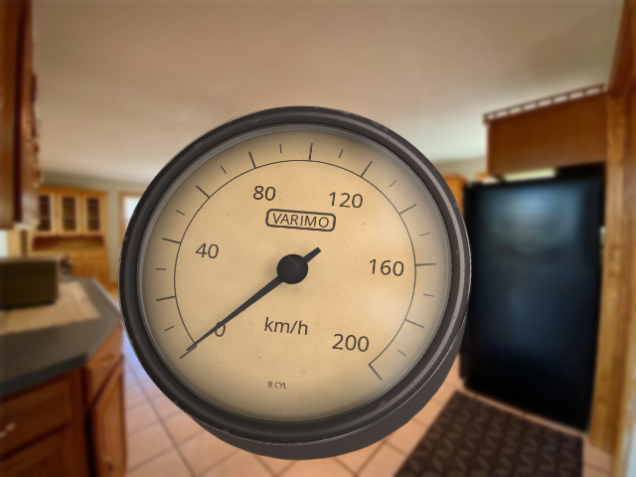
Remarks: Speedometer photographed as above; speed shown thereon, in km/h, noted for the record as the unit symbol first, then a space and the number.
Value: km/h 0
